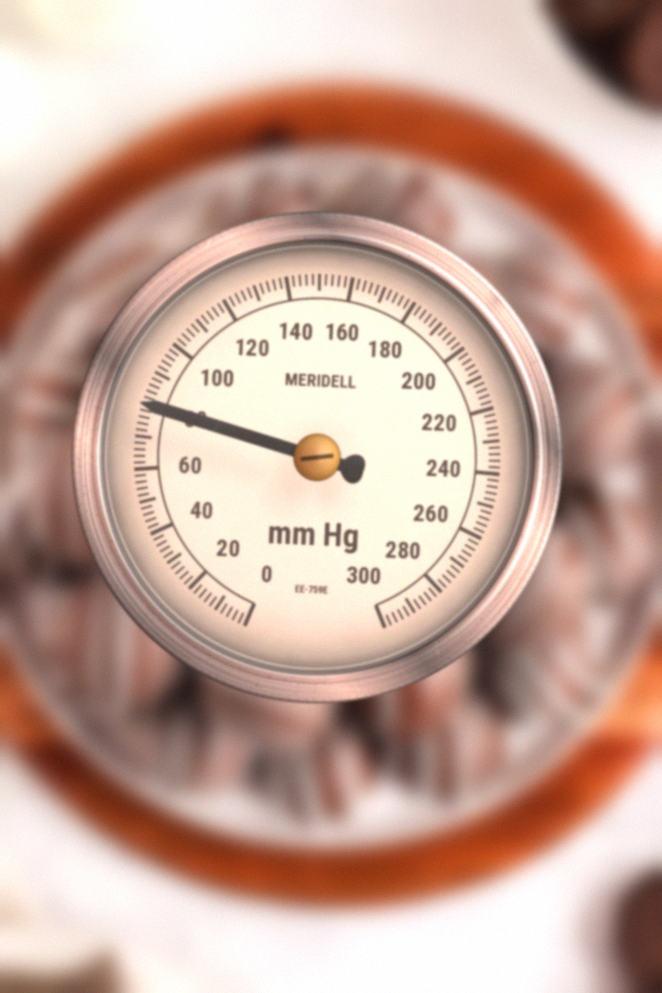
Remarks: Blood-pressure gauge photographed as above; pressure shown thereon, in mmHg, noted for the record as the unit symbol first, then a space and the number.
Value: mmHg 80
